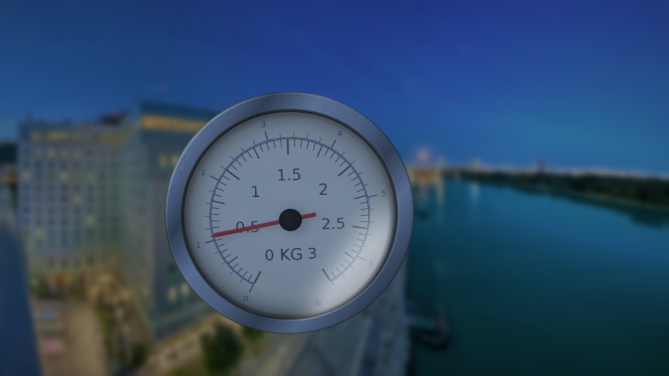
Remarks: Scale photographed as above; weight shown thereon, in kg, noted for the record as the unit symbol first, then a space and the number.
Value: kg 0.5
